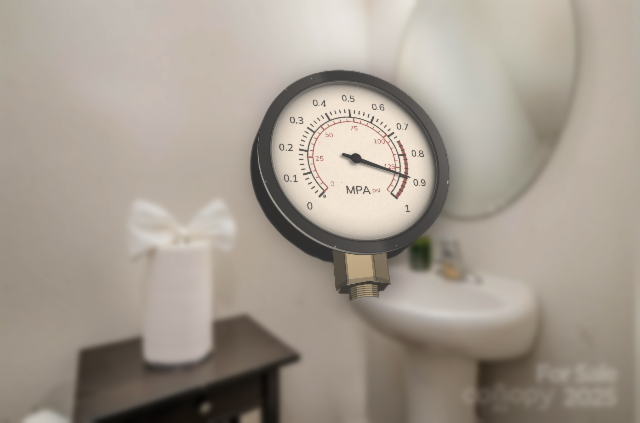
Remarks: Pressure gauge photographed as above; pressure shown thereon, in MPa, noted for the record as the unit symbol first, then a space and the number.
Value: MPa 0.9
